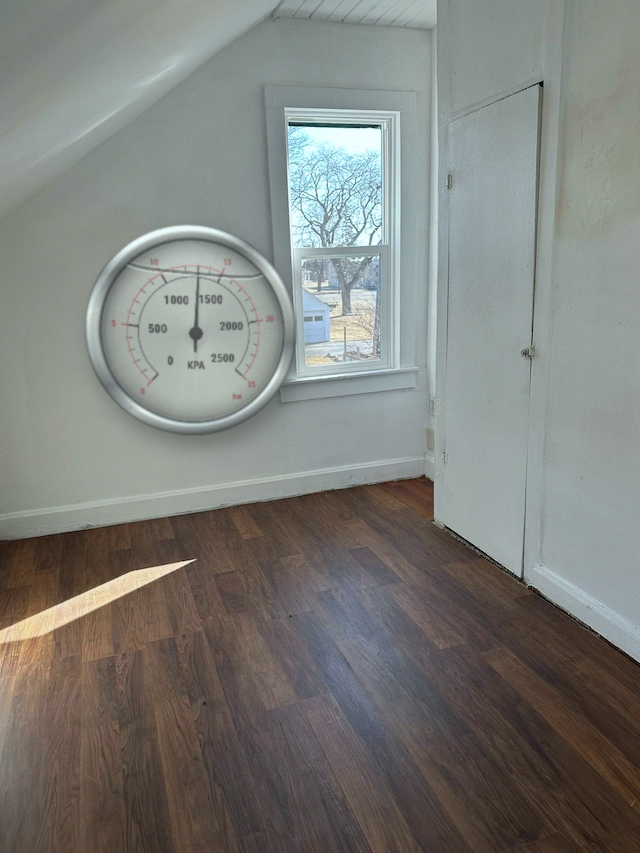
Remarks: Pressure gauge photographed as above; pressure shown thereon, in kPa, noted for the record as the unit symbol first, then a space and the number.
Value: kPa 1300
